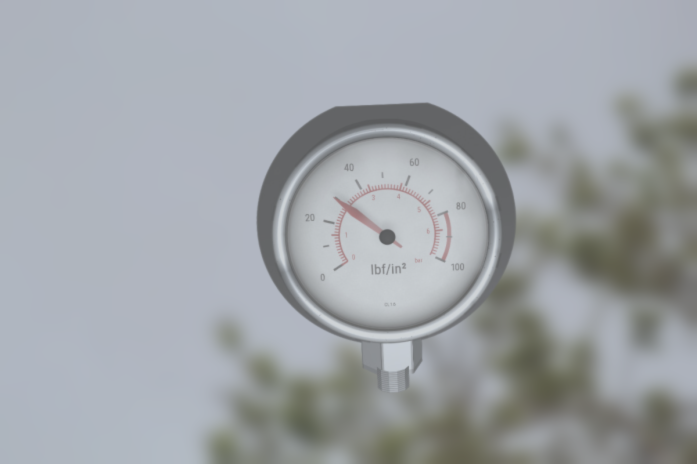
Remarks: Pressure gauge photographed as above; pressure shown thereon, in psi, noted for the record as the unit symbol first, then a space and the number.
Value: psi 30
